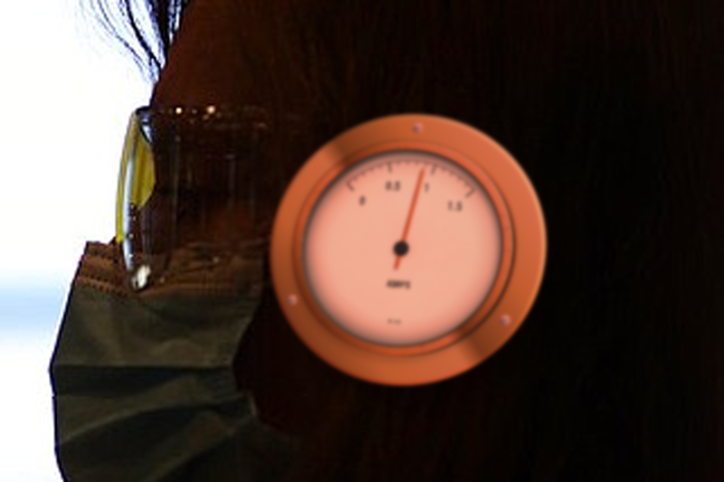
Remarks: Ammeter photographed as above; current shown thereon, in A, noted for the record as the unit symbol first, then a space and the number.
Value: A 0.9
